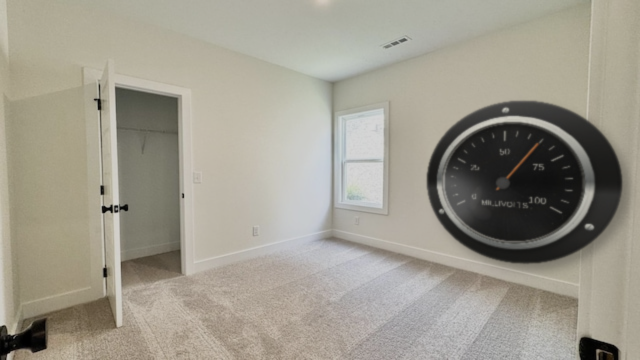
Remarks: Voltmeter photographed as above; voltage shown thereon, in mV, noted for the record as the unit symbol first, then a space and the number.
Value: mV 65
